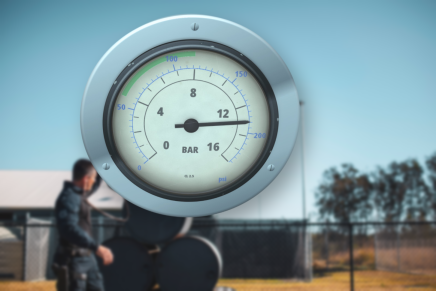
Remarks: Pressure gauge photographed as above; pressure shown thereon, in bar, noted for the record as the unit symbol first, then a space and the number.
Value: bar 13
